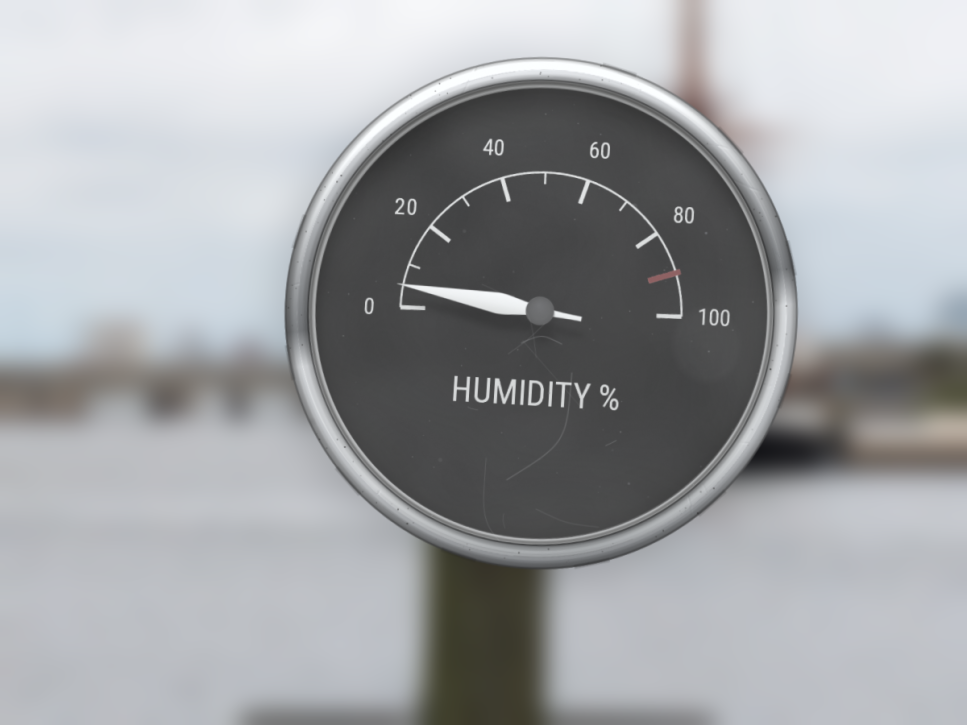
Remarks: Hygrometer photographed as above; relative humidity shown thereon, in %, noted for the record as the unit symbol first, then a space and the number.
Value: % 5
